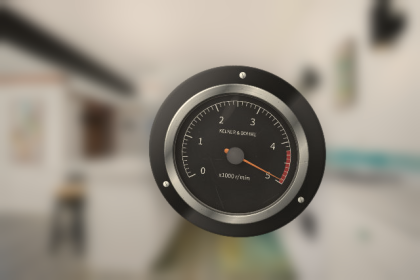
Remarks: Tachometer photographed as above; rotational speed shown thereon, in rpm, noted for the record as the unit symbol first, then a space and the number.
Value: rpm 4900
